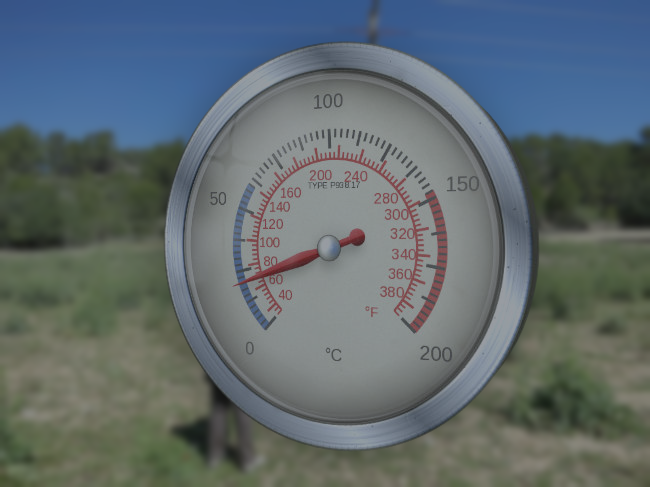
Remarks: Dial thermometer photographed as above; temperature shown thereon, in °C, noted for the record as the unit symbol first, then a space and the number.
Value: °C 20
